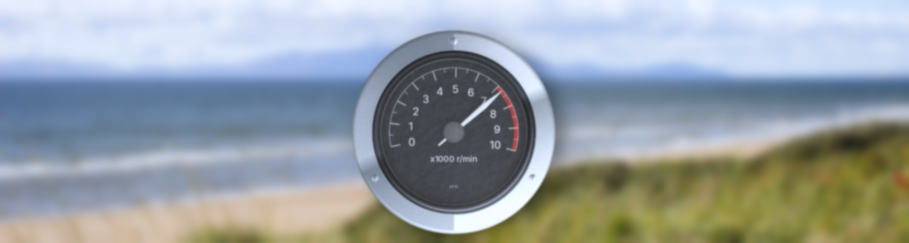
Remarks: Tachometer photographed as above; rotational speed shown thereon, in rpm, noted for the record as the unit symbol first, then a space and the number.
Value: rpm 7250
